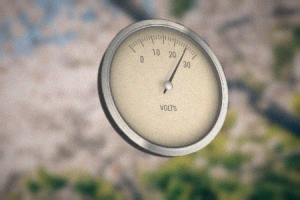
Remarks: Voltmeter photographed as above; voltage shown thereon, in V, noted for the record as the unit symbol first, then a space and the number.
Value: V 25
